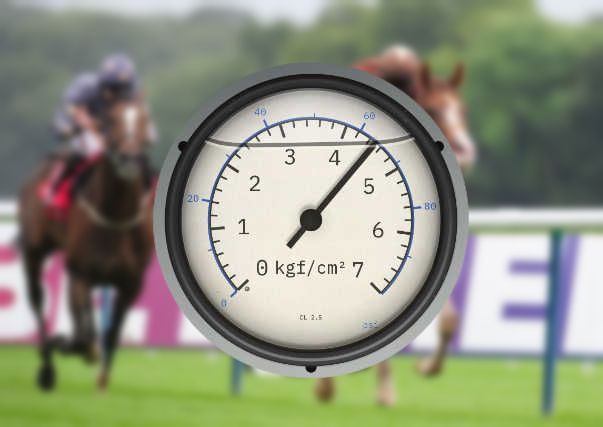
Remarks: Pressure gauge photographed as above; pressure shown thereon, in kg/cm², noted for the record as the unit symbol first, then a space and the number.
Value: kg/cm² 4.5
